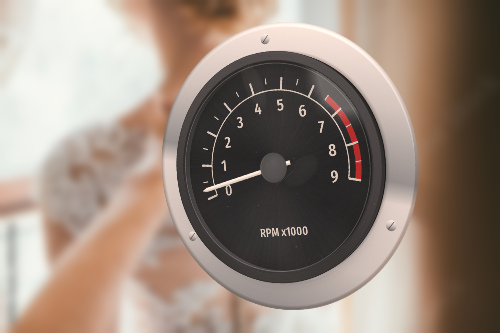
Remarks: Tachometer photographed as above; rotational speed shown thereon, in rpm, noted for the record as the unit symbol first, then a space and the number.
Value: rpm 250
